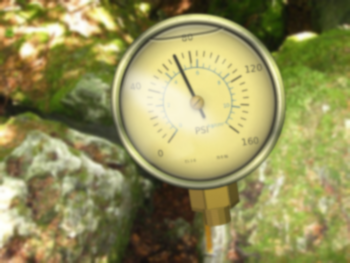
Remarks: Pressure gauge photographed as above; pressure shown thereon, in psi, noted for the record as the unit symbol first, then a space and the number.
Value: psi 70
